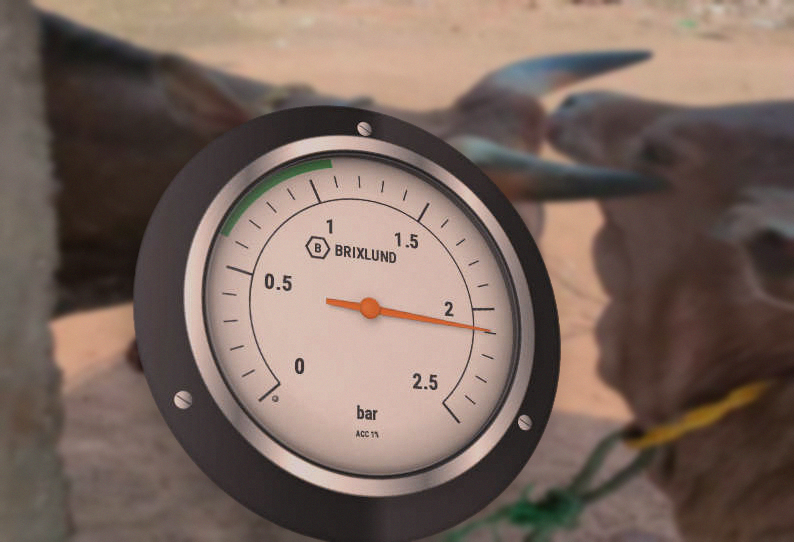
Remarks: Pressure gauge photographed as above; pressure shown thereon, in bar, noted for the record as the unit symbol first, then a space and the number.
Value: bar 2.1
